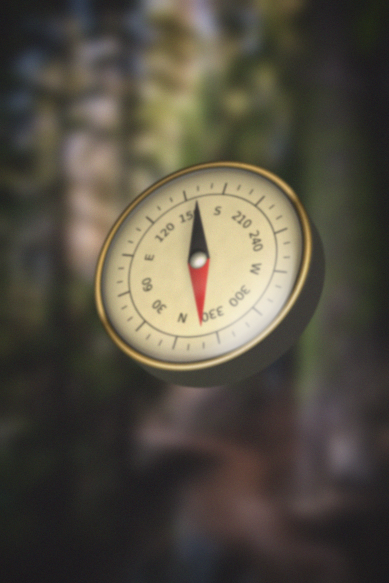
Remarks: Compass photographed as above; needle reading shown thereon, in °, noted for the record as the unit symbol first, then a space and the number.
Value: ° 340
